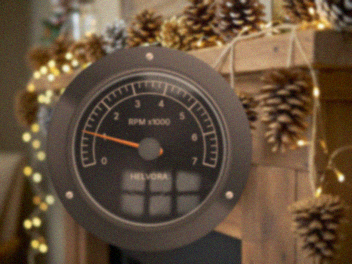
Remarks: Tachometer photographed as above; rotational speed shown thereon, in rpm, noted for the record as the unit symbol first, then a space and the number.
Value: rpm 1000
